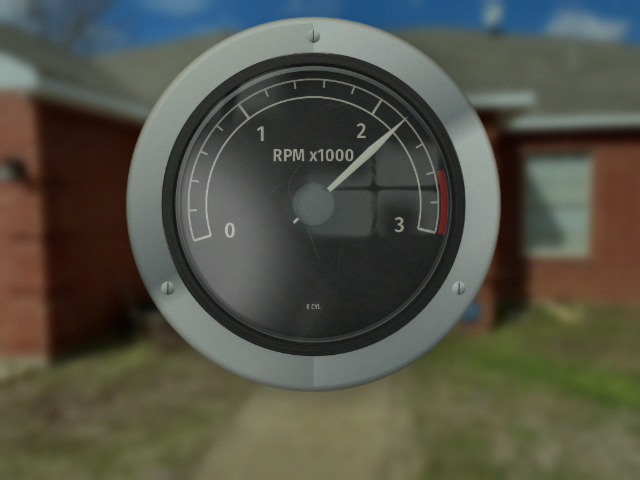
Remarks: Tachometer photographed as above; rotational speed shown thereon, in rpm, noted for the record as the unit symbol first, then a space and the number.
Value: rpm 2200
